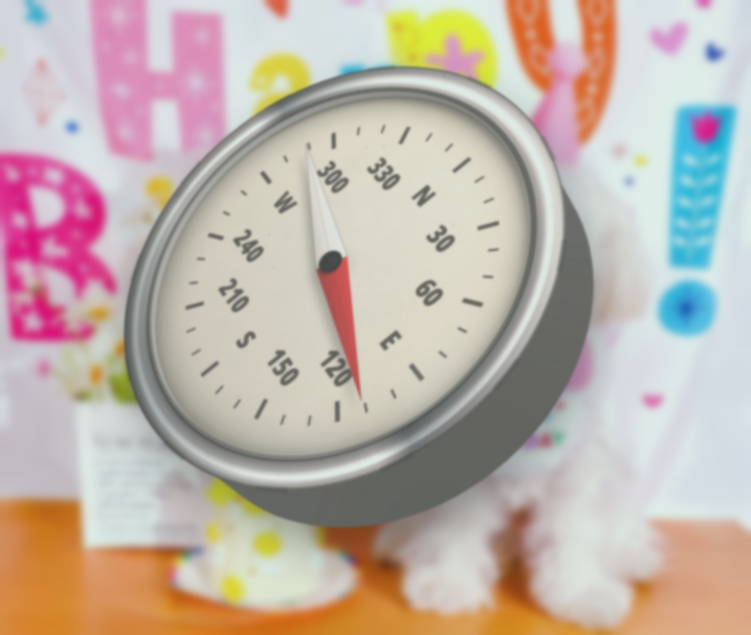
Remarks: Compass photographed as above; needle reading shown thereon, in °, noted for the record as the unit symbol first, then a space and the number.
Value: ° 110
